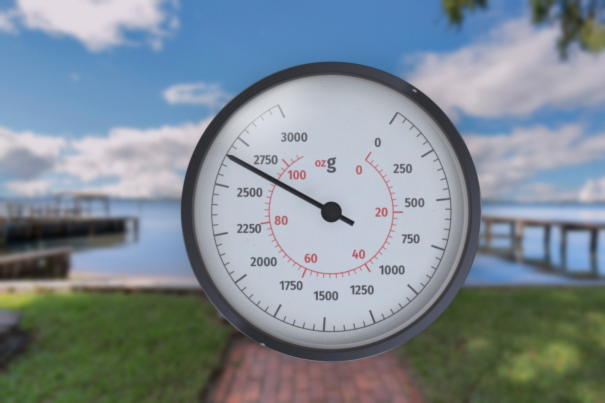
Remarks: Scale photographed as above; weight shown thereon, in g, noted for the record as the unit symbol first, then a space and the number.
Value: g 2650
